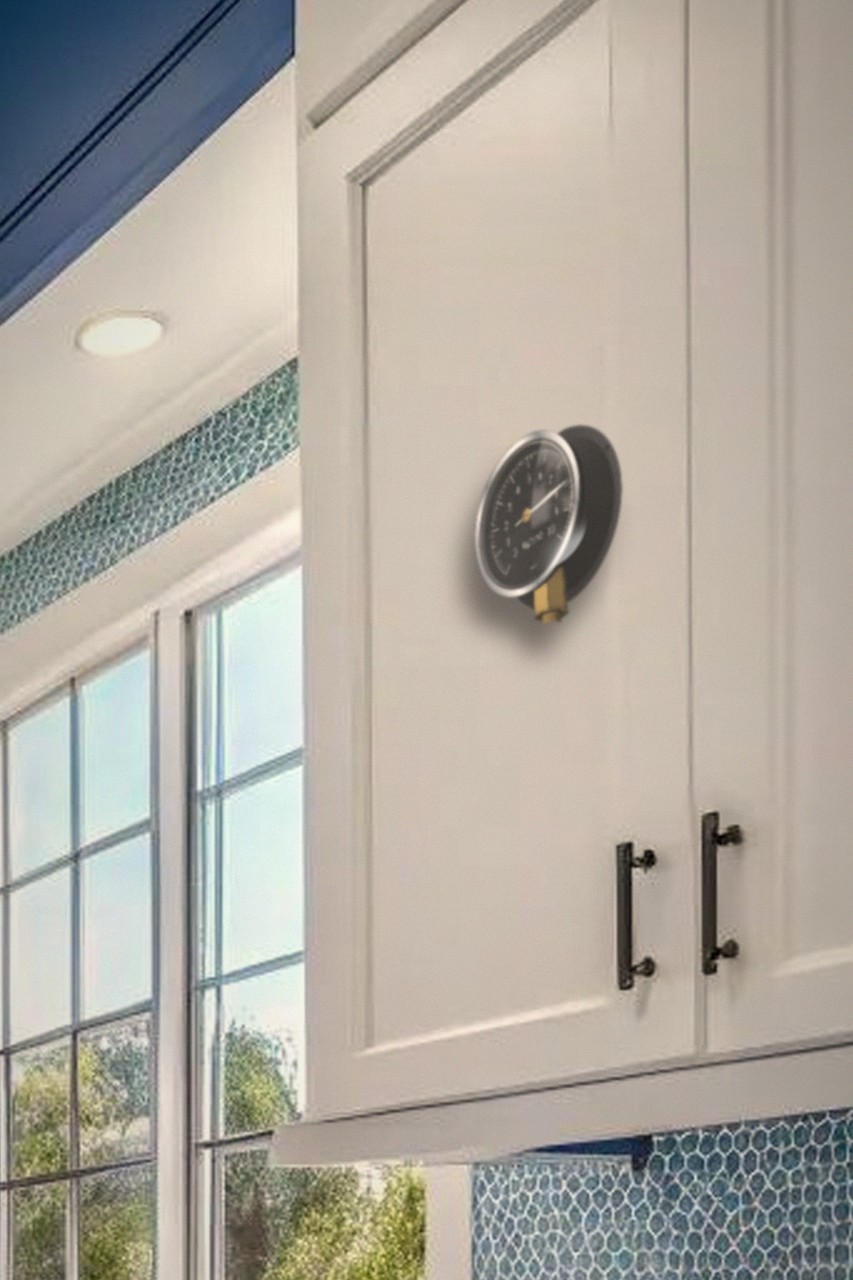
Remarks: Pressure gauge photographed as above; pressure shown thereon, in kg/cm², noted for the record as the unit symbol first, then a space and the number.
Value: kg/cm² 8
